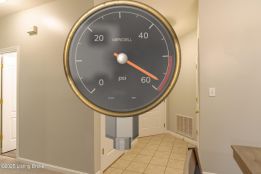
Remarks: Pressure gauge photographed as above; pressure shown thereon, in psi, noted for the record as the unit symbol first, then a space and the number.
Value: psi 57.5
